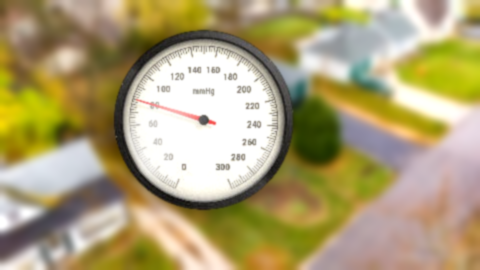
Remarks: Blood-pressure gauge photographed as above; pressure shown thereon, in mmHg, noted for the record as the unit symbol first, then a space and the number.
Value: mmHg 80
